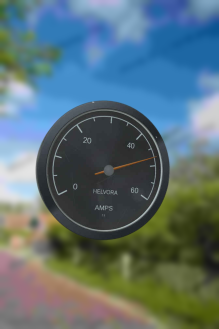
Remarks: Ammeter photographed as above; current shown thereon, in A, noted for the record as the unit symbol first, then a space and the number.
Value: A 47.5
